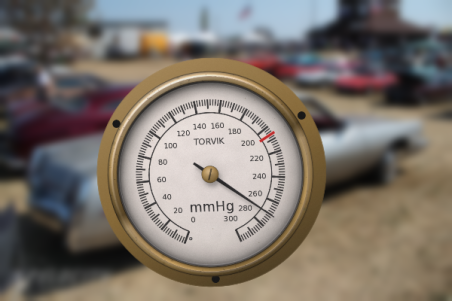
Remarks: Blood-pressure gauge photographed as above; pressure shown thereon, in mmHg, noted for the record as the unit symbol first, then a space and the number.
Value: mmHg 270
